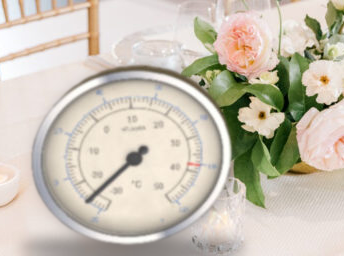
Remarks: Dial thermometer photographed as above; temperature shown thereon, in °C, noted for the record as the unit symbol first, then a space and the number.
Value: °C -25
